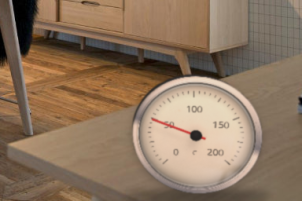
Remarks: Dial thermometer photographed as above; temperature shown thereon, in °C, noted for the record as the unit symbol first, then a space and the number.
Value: °C 50
